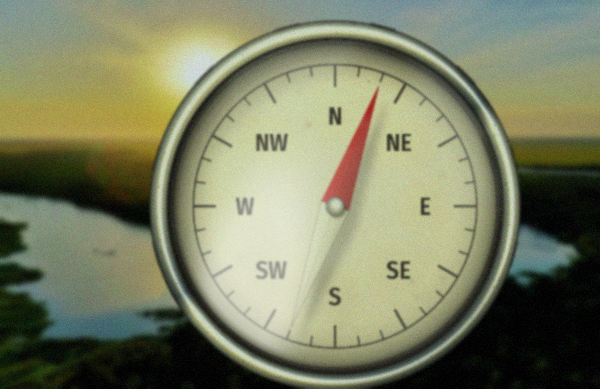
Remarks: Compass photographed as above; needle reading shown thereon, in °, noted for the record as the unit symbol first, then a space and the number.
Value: ° 20
